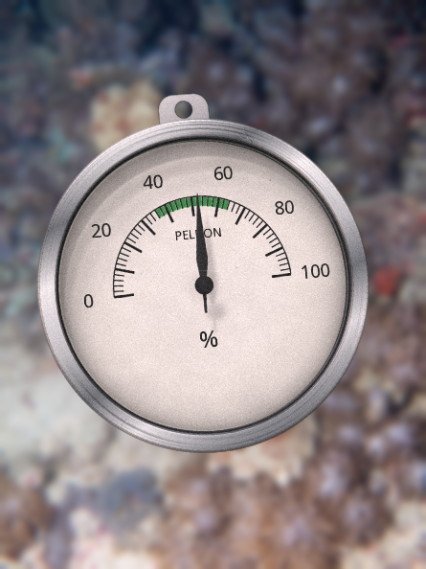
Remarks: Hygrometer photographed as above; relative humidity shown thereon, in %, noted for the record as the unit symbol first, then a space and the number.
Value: % 52
